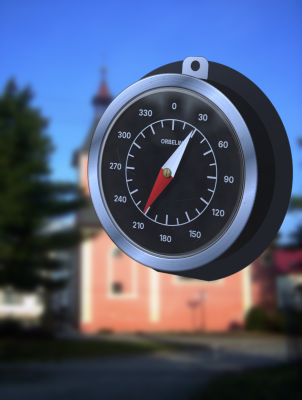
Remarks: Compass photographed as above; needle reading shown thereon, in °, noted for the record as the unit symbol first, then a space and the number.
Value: ° 210
